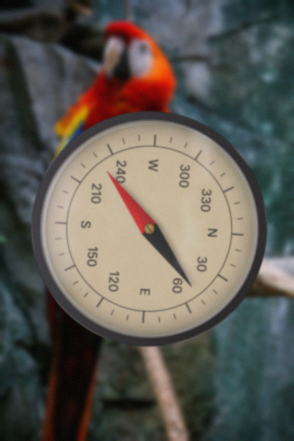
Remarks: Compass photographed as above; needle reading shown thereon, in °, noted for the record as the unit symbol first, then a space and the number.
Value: ° 230
